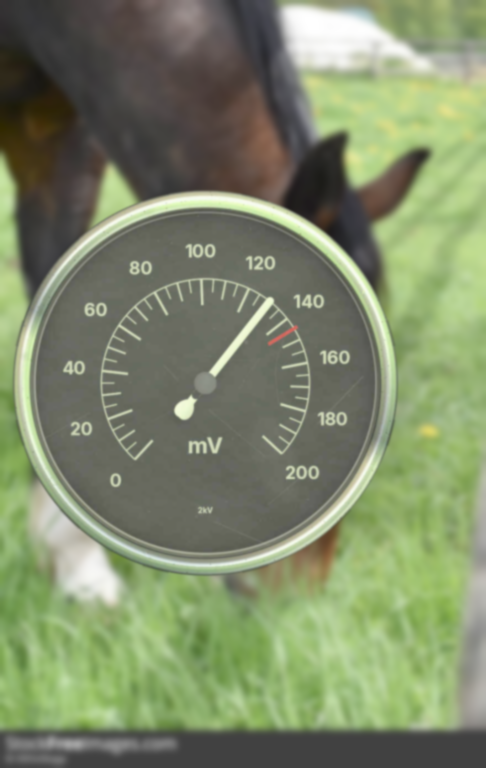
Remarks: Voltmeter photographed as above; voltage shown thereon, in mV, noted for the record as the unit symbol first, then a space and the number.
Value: mV 130
